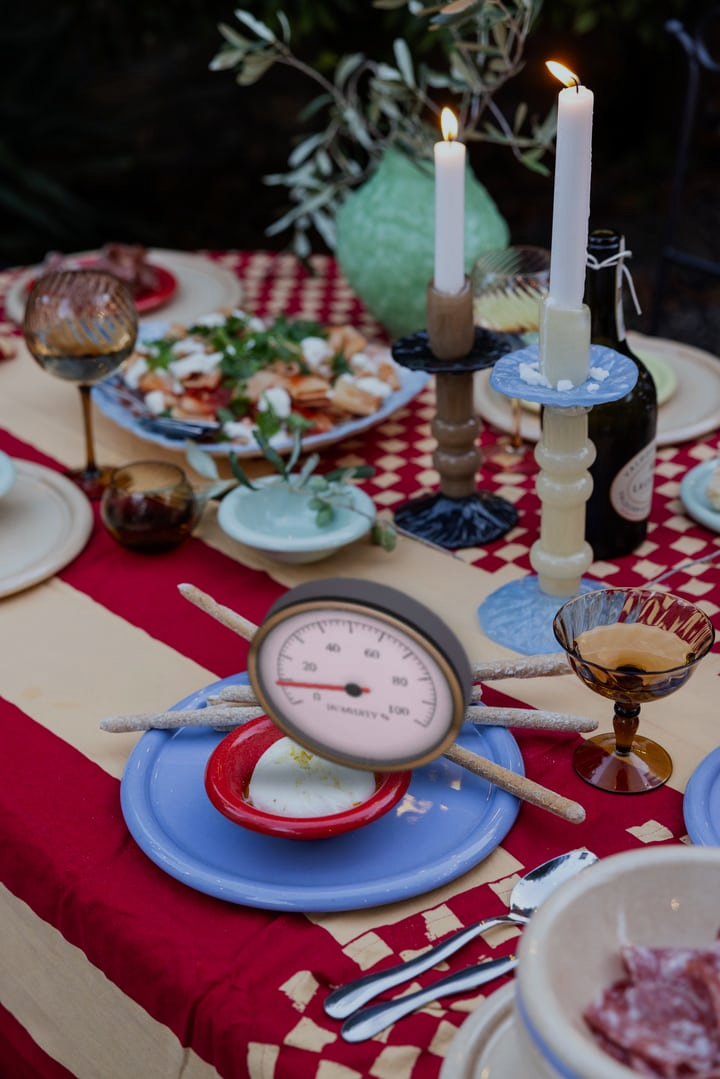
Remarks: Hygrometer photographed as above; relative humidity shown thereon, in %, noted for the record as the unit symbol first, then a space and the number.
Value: % 10
